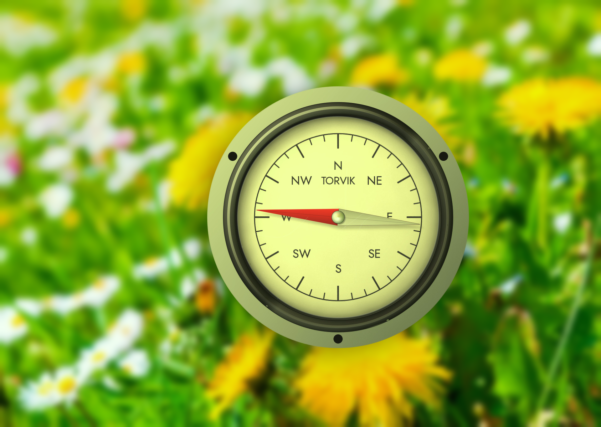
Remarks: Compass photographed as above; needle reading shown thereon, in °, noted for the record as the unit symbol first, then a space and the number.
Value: ° 275
